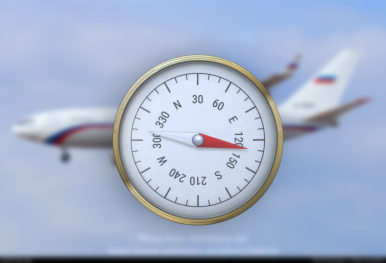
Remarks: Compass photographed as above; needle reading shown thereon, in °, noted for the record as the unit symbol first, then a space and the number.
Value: ° 130
